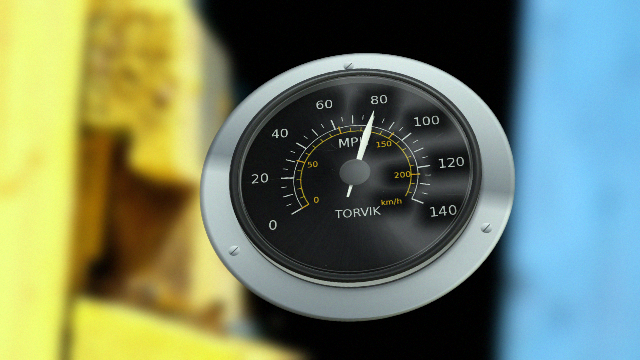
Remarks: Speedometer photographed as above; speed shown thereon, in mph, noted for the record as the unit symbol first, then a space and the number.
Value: mph 80
